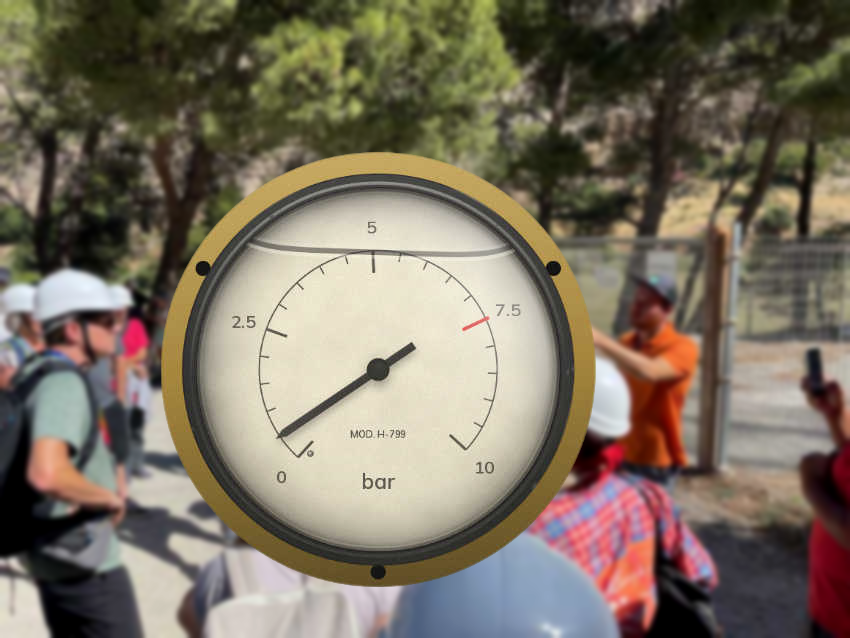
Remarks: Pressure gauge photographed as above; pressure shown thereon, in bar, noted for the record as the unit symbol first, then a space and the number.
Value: bar 0.5
